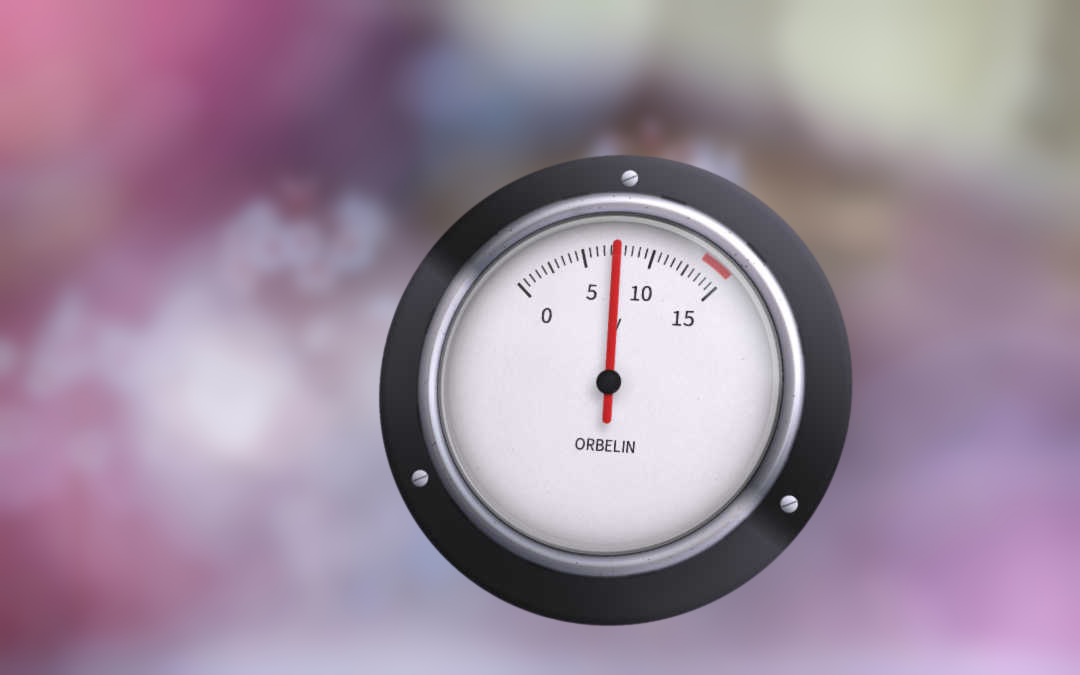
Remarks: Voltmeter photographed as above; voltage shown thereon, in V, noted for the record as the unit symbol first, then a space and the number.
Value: V 7.5
